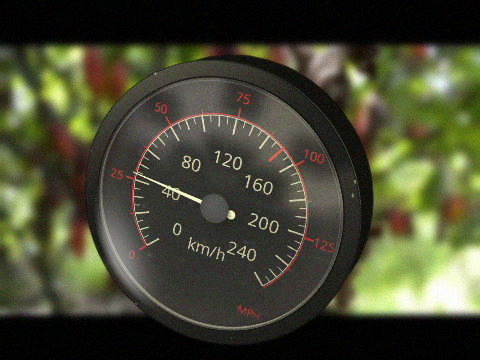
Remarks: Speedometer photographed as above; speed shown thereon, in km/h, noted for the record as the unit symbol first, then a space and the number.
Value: km/h 45
